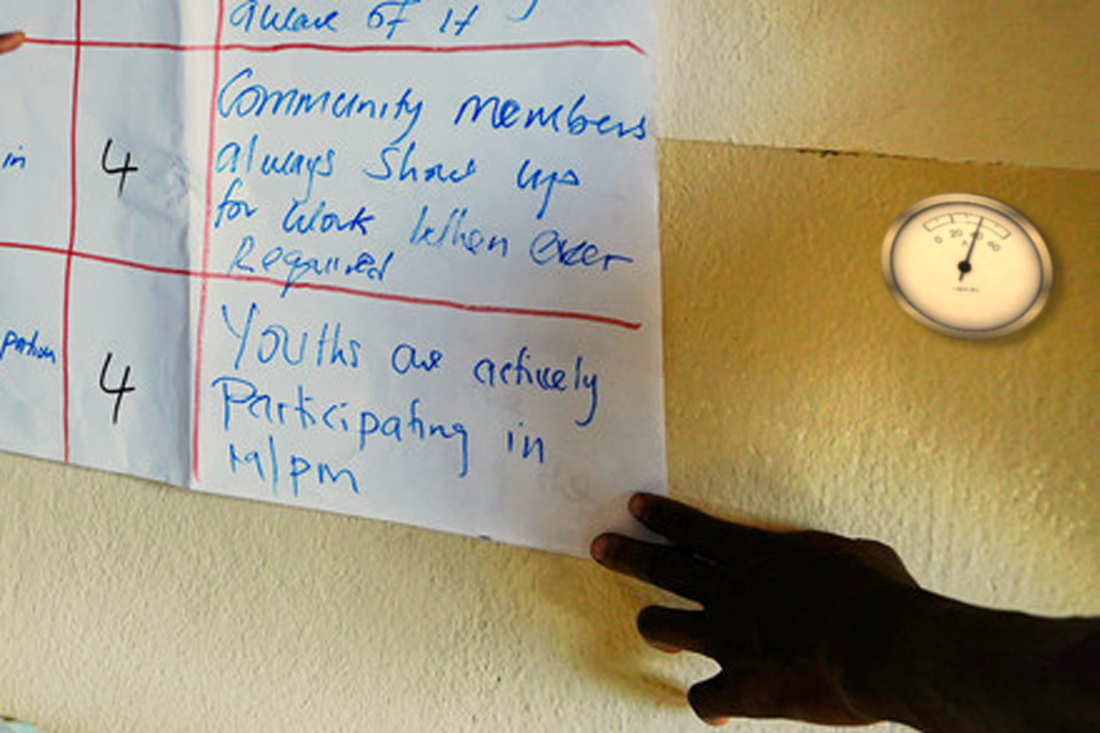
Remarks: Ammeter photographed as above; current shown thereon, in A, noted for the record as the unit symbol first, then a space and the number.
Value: A 40
